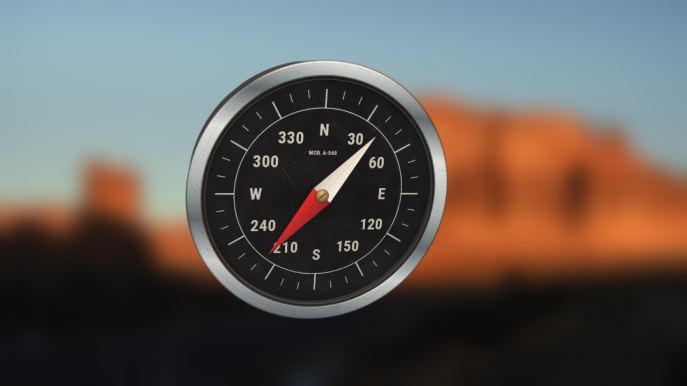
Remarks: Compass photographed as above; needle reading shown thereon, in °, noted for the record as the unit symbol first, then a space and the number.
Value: ° 220
